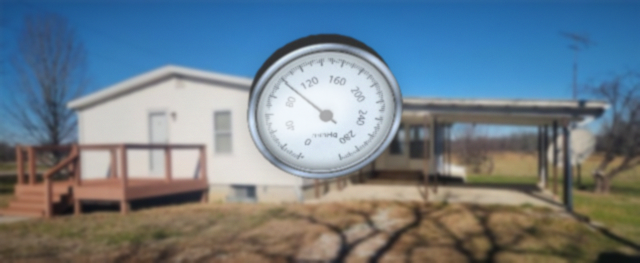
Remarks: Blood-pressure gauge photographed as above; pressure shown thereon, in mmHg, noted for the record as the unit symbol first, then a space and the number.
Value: mmHg 100
